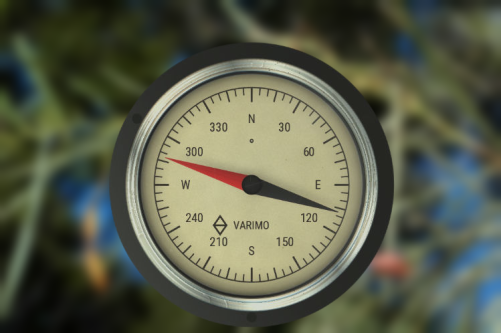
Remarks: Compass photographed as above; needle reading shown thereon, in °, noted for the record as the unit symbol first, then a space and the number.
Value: ° 287.5
